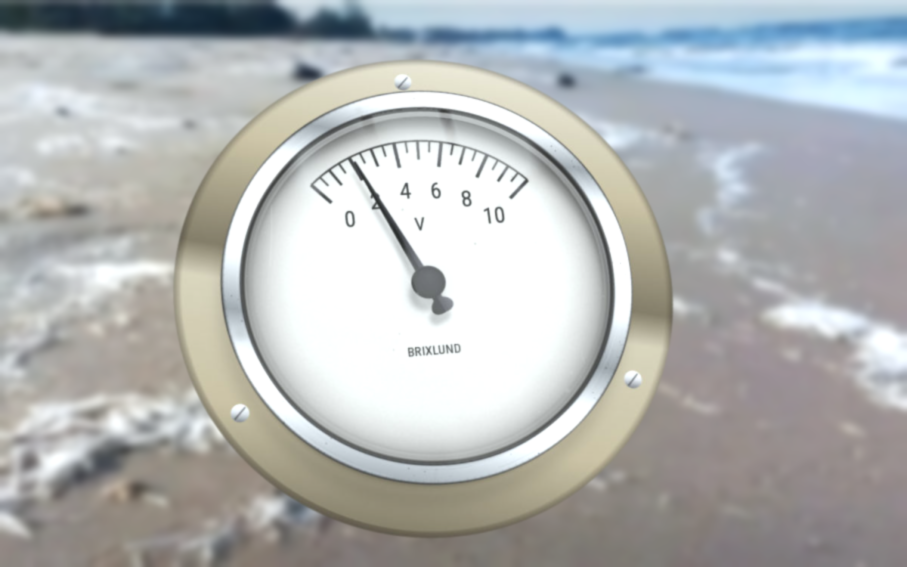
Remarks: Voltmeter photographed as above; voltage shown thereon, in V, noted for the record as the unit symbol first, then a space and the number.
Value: V 2
